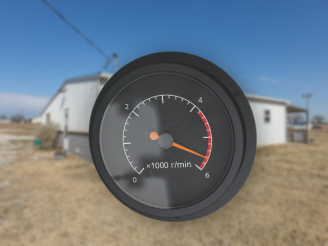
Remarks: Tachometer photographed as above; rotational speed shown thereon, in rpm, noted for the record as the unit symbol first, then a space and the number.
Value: rpm 5600
